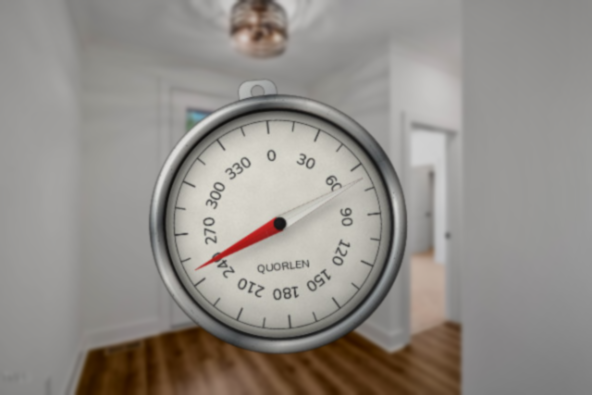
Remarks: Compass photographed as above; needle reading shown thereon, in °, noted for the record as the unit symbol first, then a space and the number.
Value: ° 247.5
